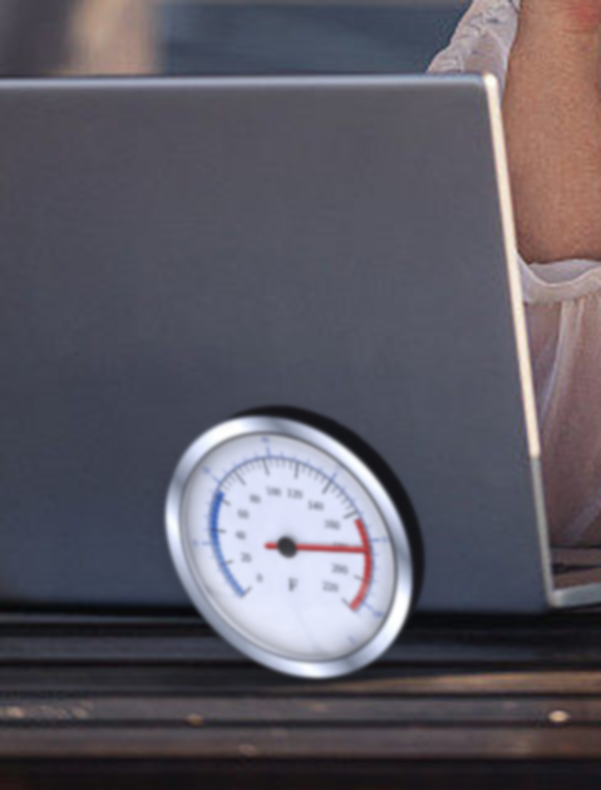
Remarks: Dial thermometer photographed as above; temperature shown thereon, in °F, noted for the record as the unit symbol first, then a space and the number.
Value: °F 180
